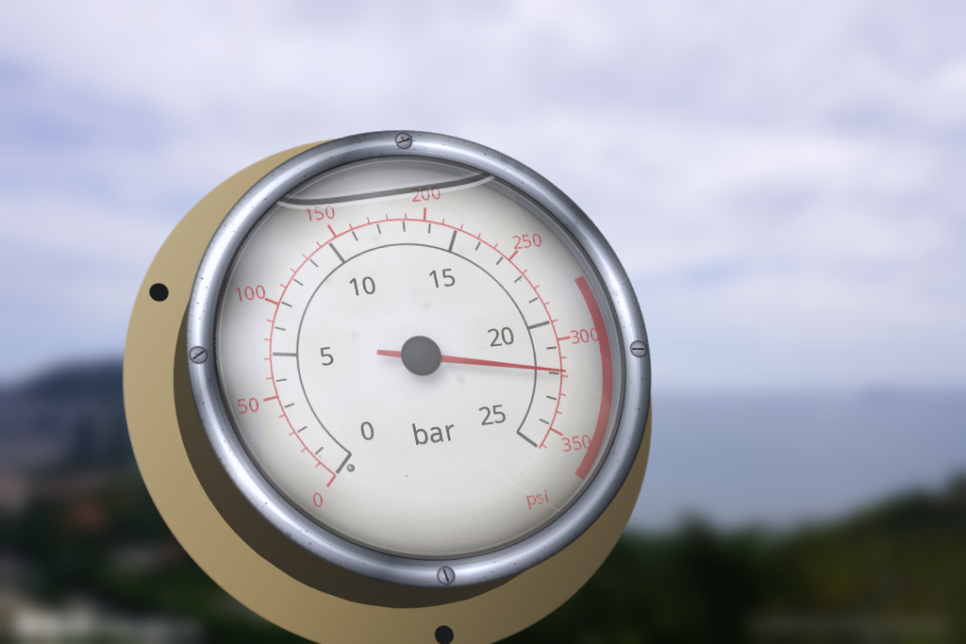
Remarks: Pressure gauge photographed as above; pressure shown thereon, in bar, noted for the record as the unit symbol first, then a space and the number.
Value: bar 22
